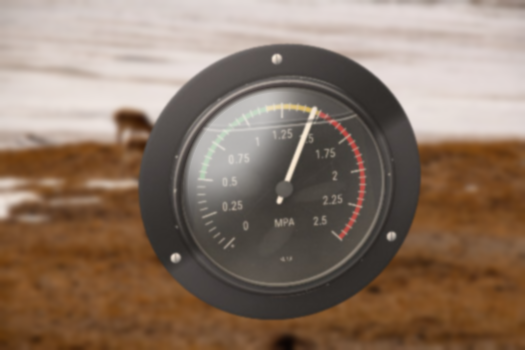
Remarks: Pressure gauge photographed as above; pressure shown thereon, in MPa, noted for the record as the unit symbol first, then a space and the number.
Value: MPa 1.45
